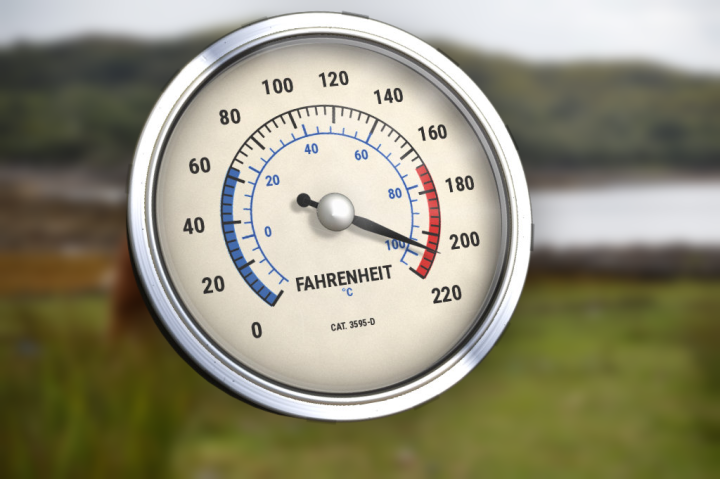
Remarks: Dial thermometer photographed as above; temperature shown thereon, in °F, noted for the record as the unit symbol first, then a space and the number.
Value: °F 208
